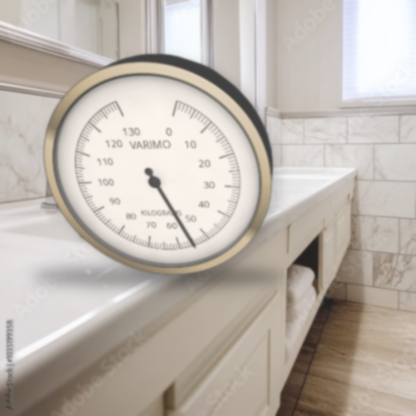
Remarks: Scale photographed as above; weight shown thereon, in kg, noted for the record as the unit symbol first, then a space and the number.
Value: kg 55
